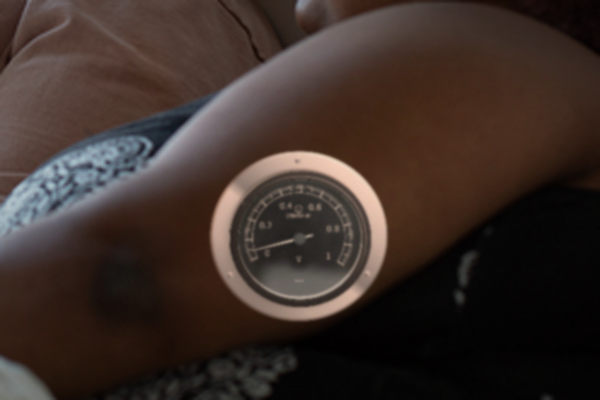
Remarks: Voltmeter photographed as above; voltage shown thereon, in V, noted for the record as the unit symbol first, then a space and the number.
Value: V 0.05
